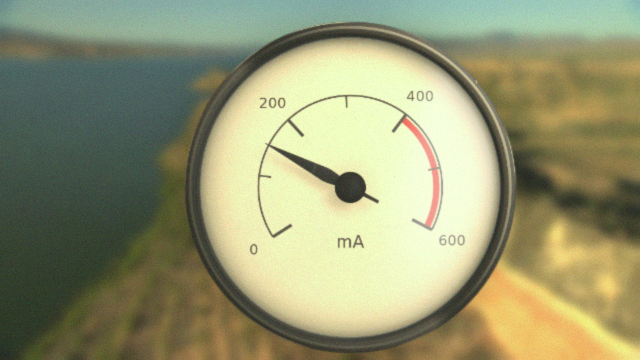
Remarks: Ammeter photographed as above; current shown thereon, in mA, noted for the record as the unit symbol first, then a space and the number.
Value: mA 150
